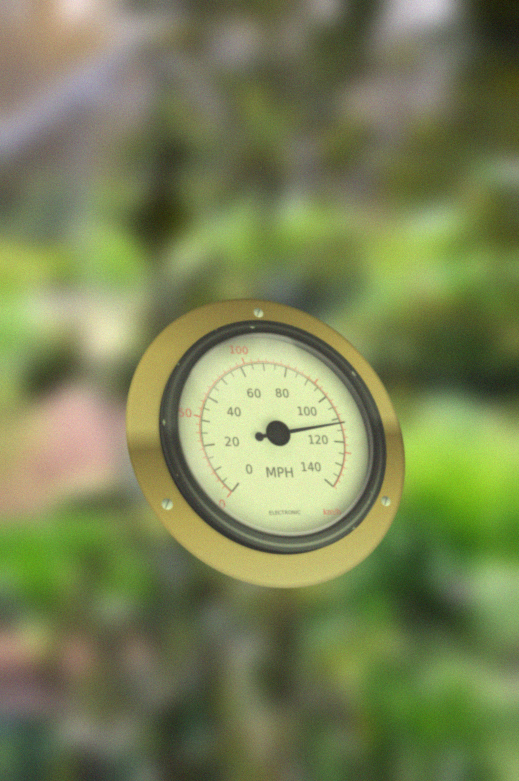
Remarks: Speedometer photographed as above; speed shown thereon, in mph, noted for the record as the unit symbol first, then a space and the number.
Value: mph 112.5
